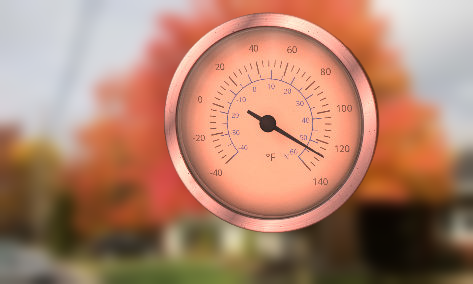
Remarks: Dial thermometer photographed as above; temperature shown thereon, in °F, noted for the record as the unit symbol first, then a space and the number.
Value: °F 128
